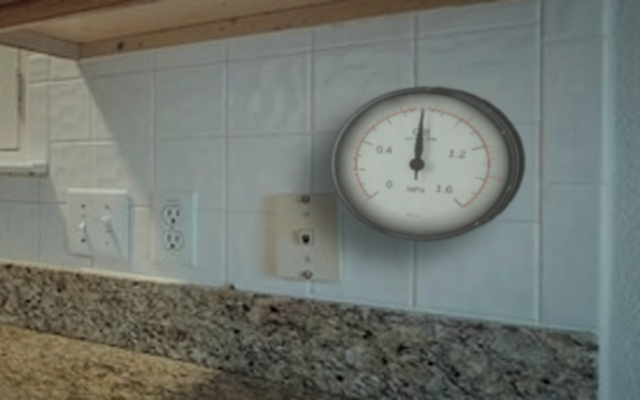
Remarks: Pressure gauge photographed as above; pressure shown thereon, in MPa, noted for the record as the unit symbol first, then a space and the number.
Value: MPa 0.8
